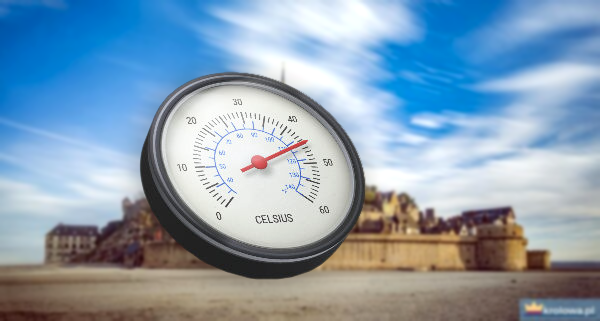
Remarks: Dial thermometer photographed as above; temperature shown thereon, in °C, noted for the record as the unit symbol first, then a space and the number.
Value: °C 45
